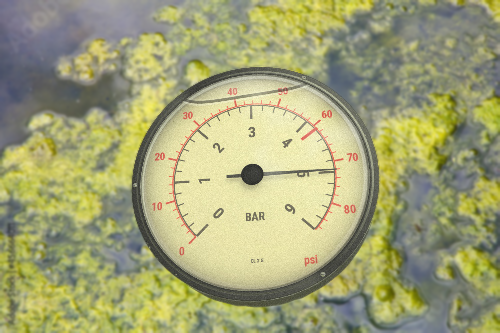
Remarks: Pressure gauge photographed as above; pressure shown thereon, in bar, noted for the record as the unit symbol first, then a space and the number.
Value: bar 5
